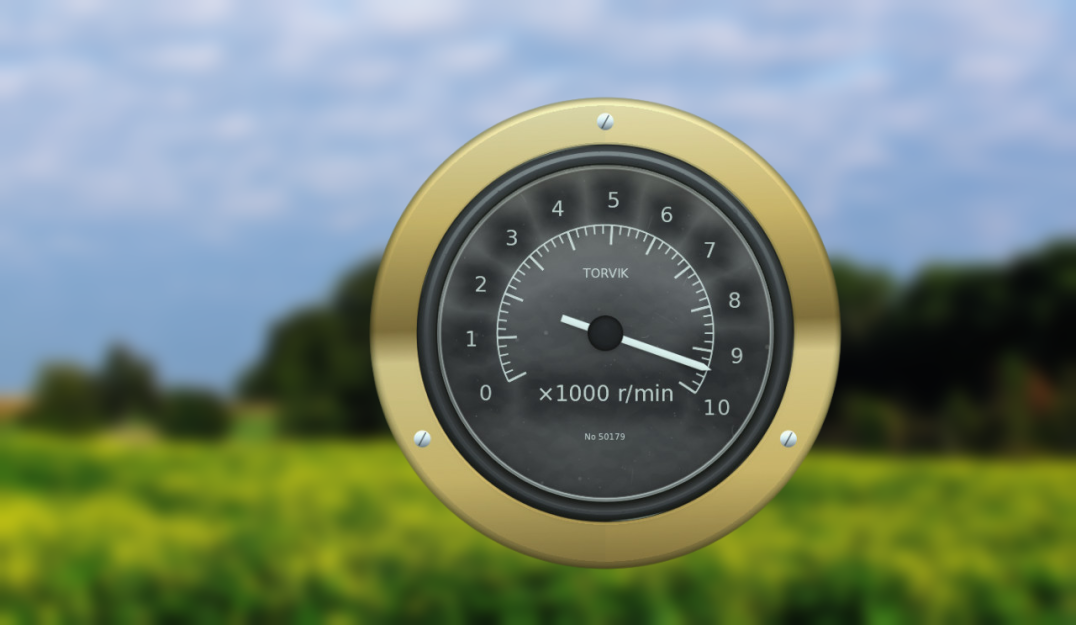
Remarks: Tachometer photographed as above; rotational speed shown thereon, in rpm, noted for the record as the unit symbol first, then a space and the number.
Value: rpm 9400
